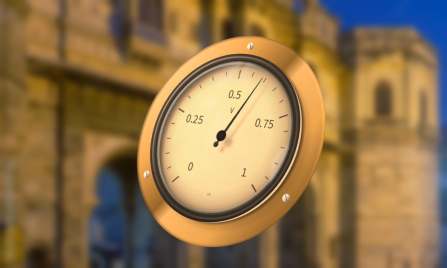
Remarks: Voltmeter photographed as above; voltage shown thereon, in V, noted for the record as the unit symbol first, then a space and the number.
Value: V 0.6
